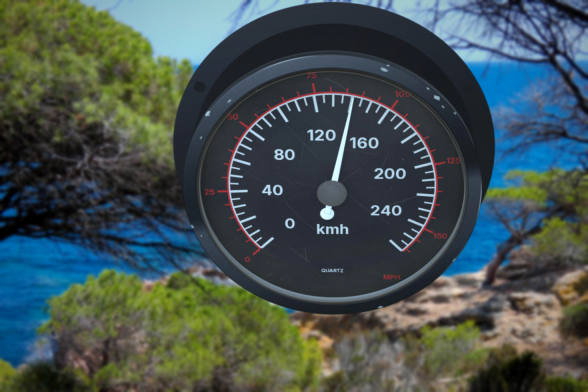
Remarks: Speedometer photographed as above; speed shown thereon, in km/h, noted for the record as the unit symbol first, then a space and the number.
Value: km/h 140
